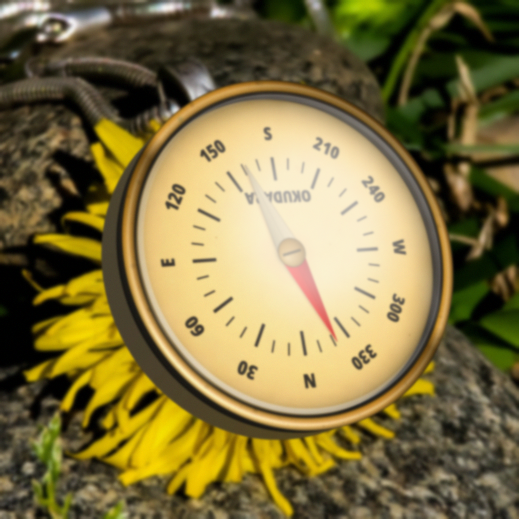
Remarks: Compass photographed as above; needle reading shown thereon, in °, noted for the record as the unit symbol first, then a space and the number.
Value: ° 340
